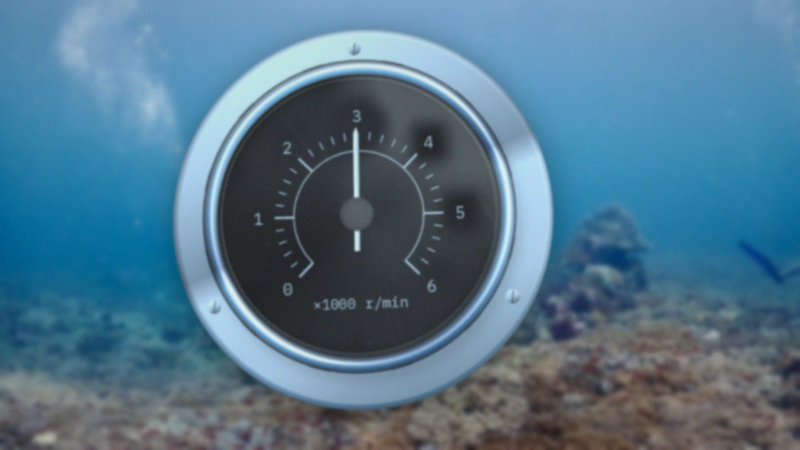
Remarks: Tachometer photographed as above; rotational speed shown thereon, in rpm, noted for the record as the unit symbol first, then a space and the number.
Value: rpm 3000
